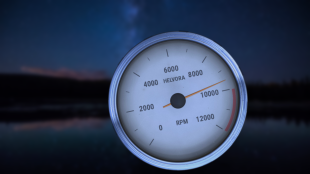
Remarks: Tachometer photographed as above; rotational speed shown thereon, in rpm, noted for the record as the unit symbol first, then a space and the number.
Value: rpm 9500
